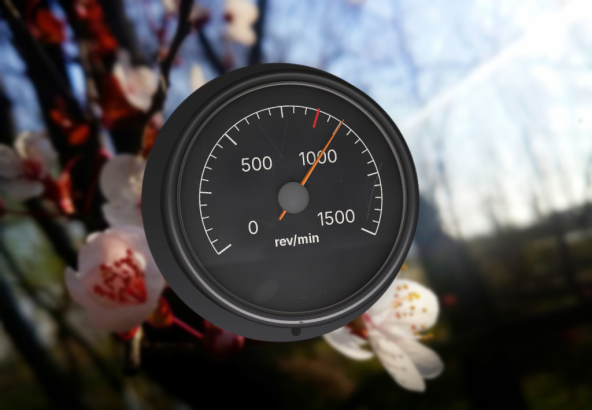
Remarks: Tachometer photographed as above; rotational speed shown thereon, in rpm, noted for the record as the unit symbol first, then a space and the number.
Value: rpm 1000
